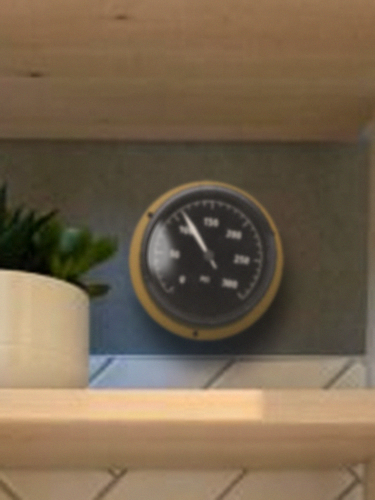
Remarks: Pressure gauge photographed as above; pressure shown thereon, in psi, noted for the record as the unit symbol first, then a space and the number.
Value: psi 110
